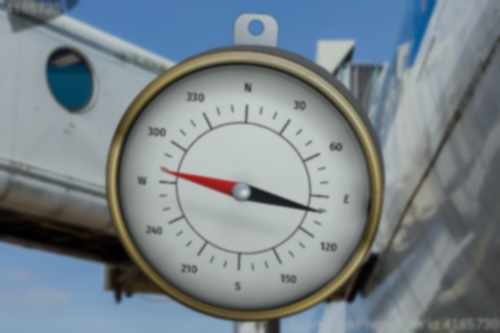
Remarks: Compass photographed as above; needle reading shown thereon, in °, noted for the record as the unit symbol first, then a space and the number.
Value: ° 280
